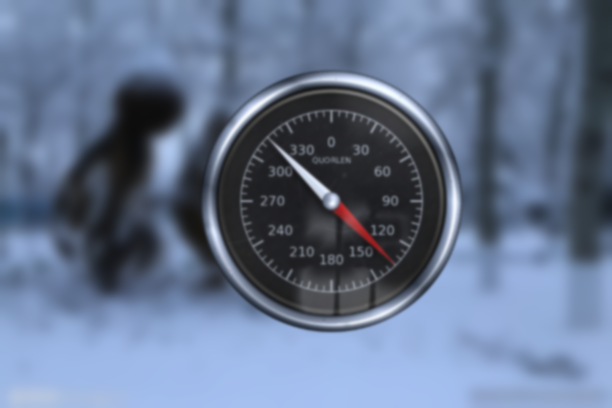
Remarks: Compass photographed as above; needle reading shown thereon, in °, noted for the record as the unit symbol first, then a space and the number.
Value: ° 135
